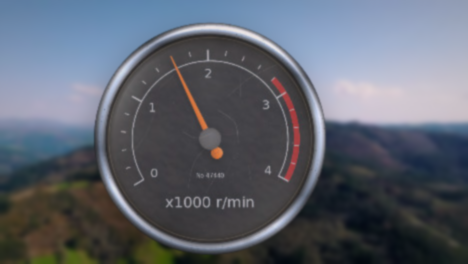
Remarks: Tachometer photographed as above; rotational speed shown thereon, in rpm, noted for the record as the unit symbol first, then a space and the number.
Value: rpm 1600
